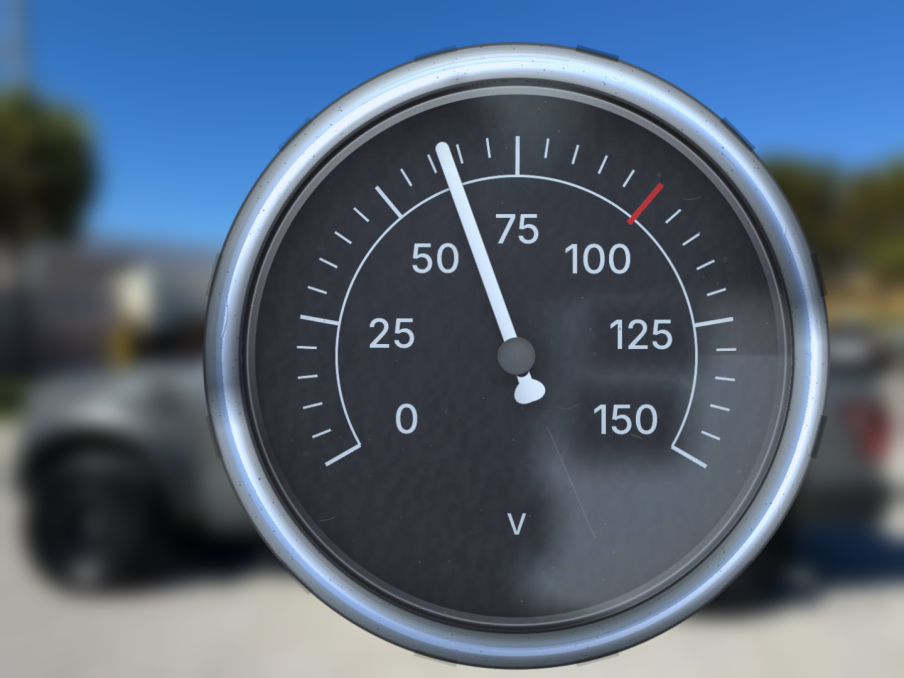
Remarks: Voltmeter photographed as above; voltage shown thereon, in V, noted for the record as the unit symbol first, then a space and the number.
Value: V 62.5
